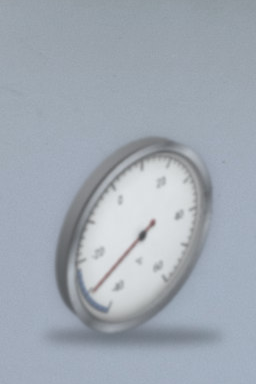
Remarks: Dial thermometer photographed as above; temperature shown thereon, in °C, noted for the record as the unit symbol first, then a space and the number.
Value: °C -30
